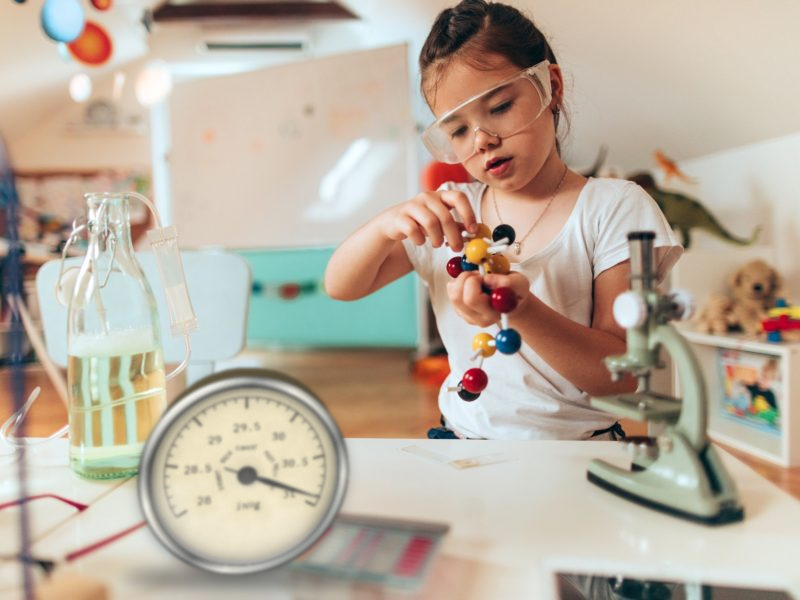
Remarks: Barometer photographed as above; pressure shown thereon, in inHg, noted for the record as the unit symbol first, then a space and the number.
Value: inHg 30.9
